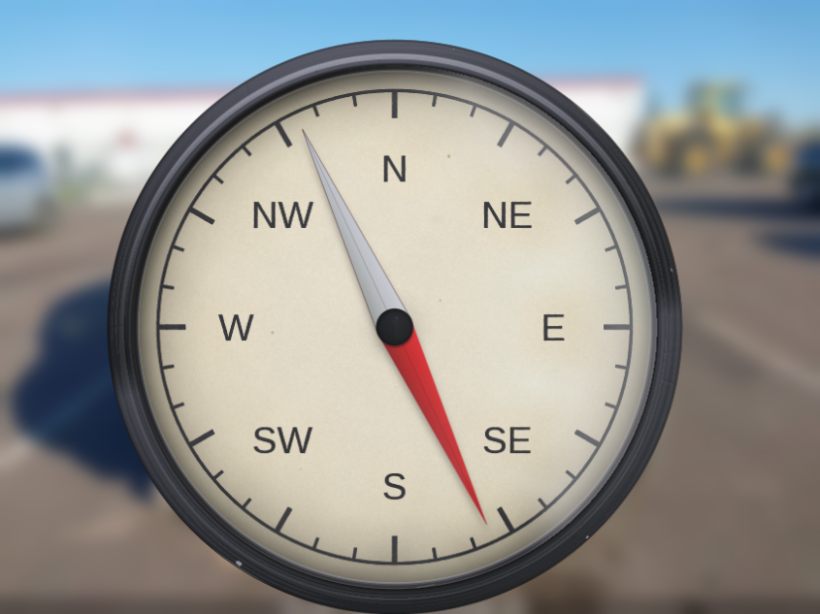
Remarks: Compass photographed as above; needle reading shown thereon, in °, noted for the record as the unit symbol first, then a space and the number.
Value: ° 155
